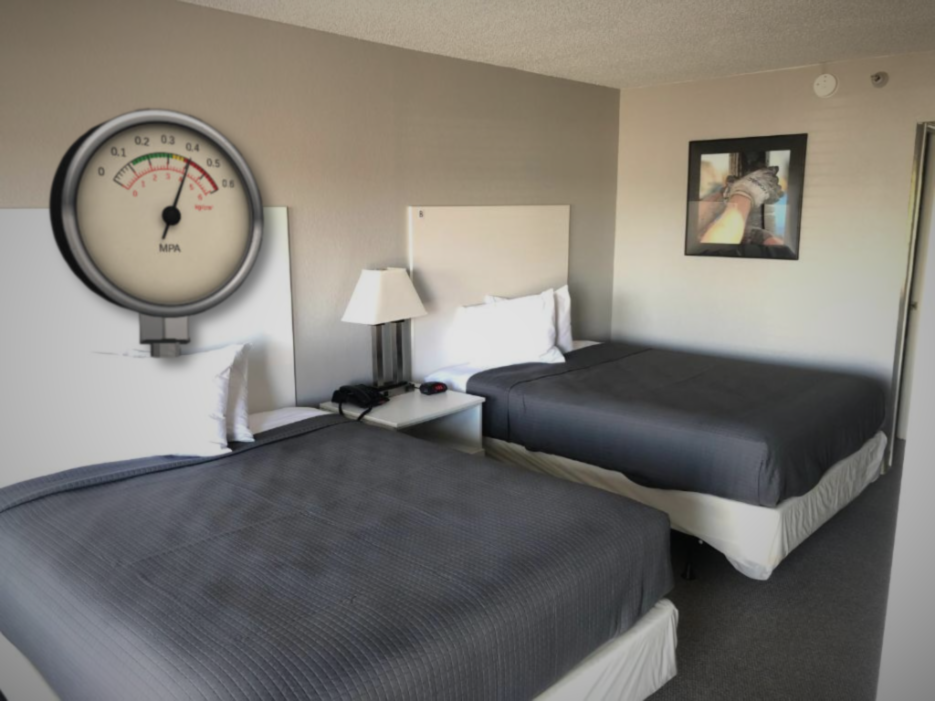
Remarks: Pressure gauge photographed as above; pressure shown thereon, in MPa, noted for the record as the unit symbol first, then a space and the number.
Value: MPa 0.4
